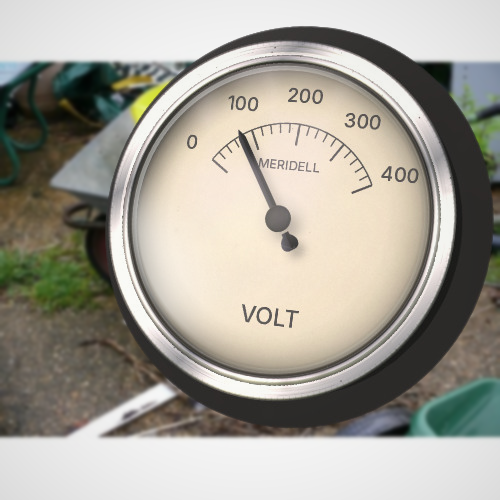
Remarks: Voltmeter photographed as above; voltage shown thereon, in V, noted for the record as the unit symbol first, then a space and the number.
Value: V 80
